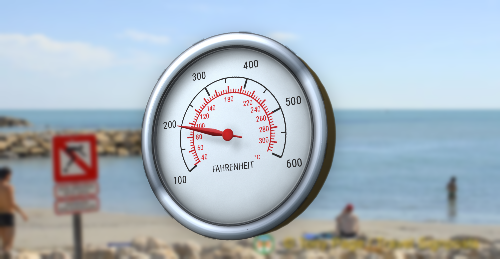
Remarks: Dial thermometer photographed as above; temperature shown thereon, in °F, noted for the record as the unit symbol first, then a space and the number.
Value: °F 200
